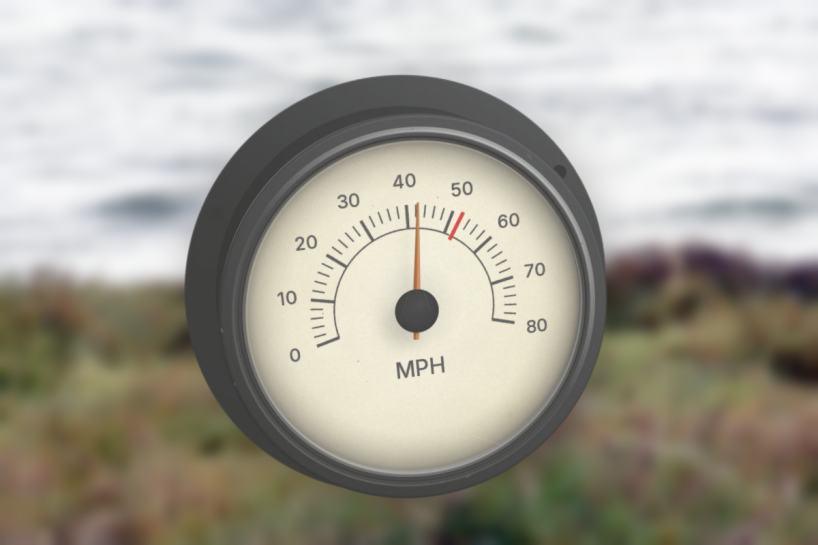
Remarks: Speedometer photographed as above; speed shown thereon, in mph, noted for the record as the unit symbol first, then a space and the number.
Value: mph 42
